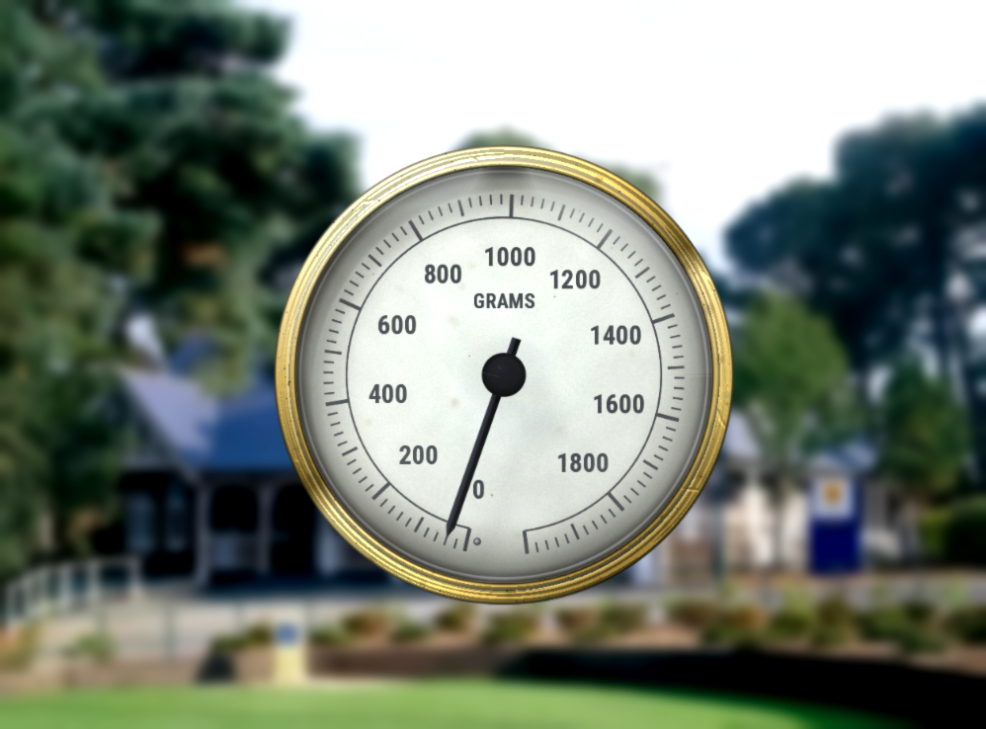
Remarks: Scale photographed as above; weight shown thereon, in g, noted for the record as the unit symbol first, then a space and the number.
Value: g 40
